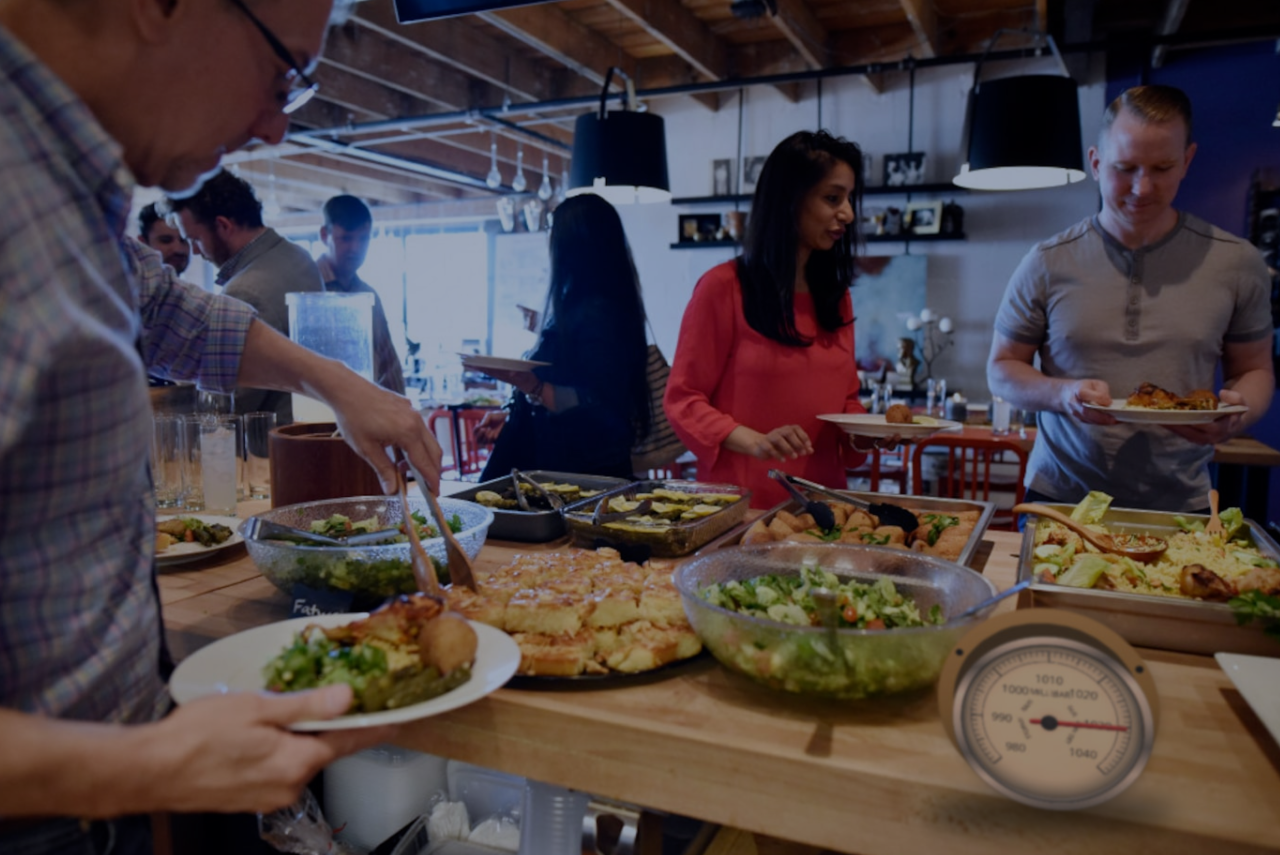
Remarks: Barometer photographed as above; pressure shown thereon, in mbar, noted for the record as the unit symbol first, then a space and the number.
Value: mbar 1030
